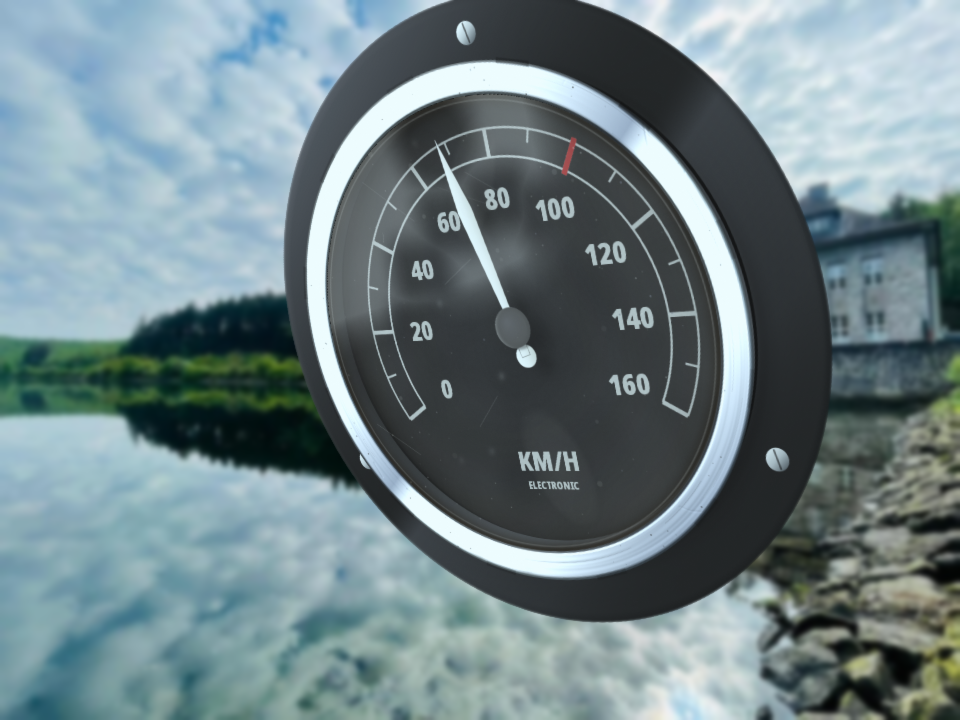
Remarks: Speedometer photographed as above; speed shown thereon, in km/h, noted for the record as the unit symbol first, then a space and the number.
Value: km/h 70
